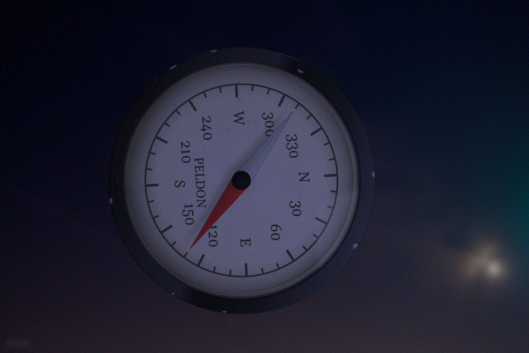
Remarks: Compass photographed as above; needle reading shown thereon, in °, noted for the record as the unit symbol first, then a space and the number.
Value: ° 130
